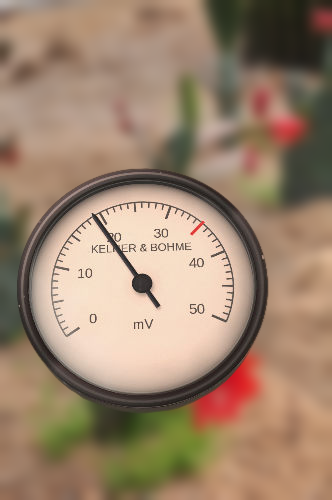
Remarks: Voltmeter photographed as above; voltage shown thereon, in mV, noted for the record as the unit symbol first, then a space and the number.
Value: mV 19
